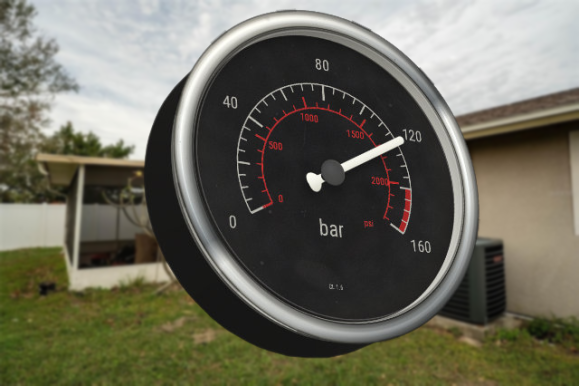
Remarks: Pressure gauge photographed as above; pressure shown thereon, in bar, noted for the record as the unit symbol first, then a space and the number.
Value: bar 120
